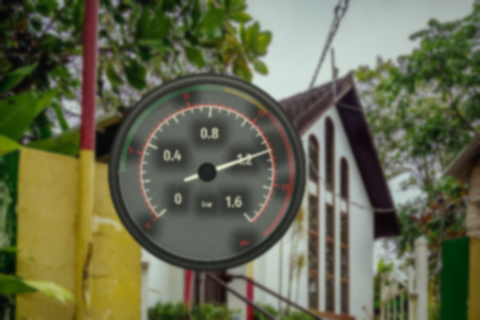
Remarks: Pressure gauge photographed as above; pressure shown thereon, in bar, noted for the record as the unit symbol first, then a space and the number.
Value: bar 1.2
